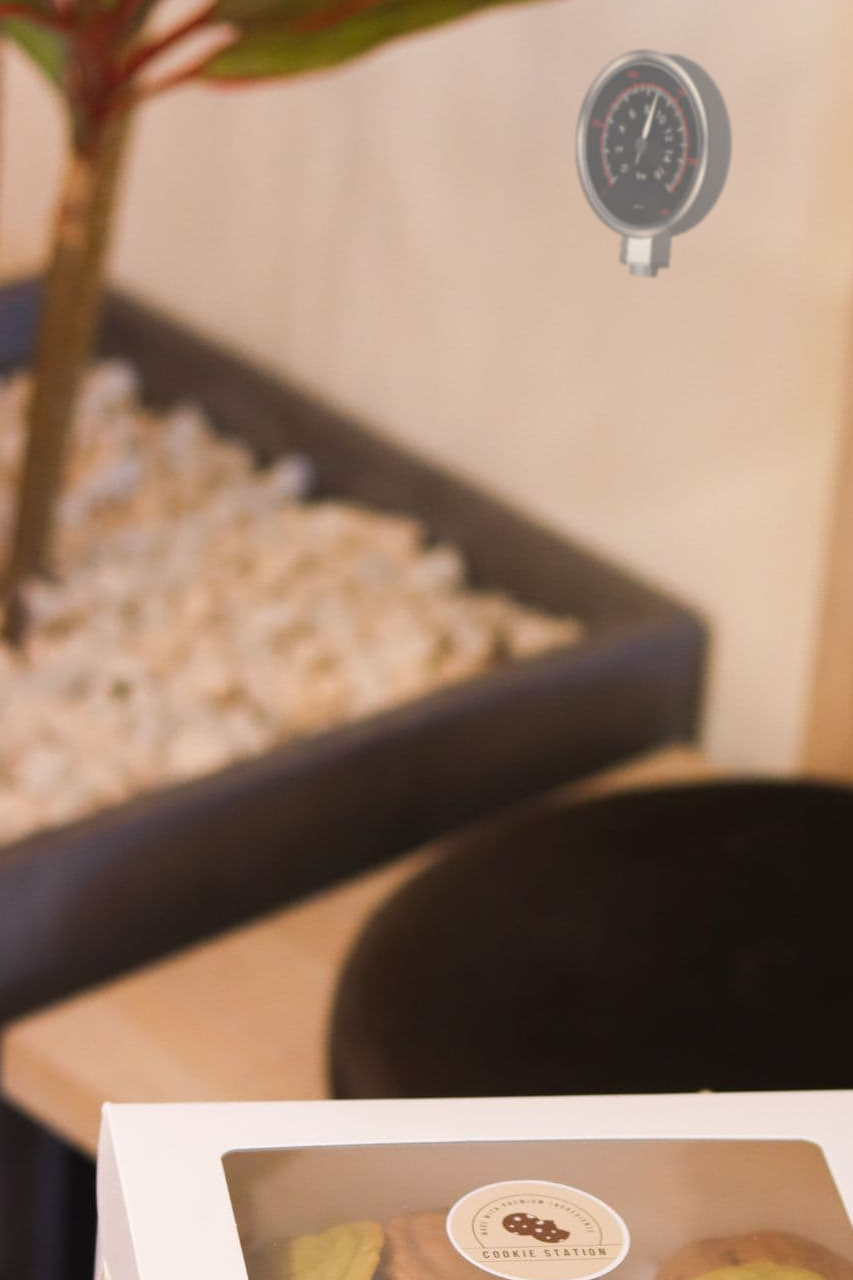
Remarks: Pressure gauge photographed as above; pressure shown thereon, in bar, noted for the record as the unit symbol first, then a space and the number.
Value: bar 9
